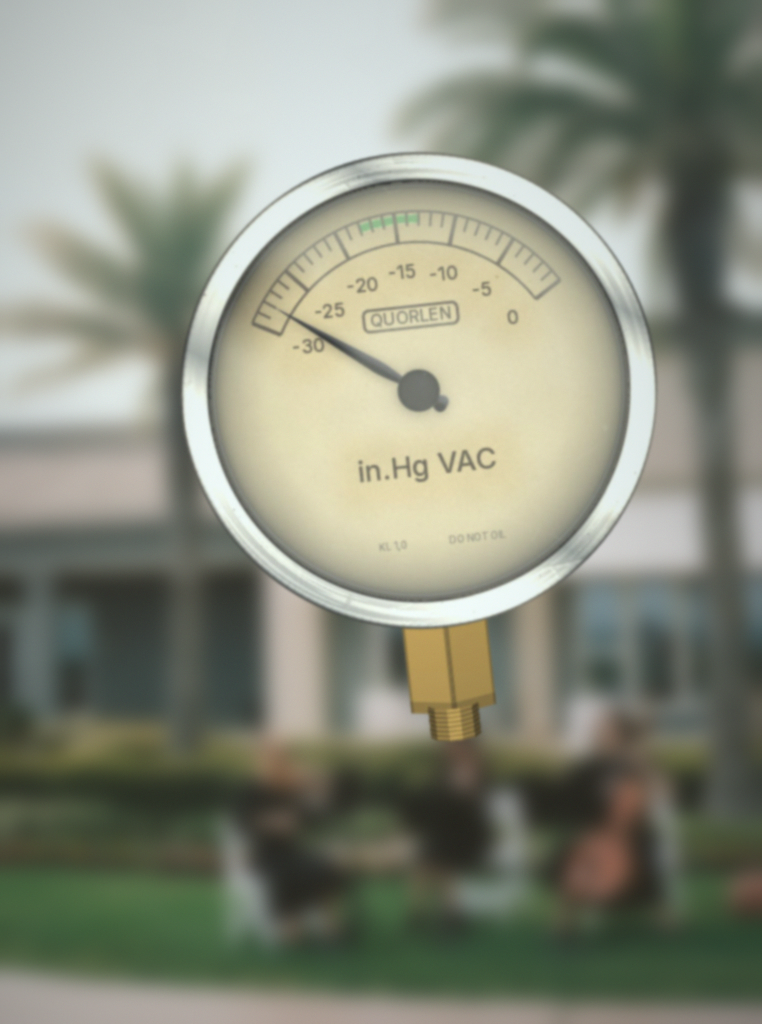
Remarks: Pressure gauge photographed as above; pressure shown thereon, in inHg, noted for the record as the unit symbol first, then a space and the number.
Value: inHg -28
